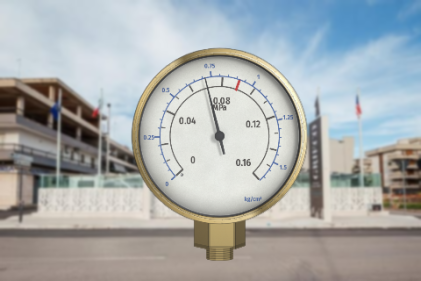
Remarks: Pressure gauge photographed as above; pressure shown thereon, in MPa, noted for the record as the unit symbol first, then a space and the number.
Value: MPa 0.07
